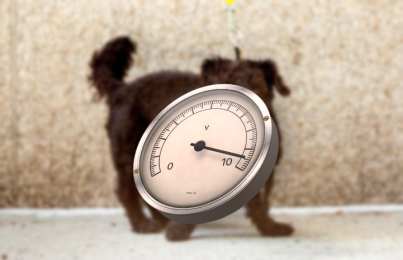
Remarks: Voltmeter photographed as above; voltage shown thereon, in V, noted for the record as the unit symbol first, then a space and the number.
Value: V 9.5
